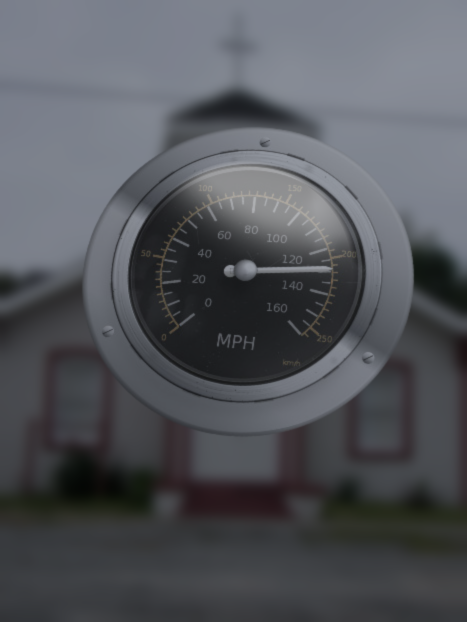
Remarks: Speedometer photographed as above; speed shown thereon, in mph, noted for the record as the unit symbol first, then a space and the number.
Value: mph 130
